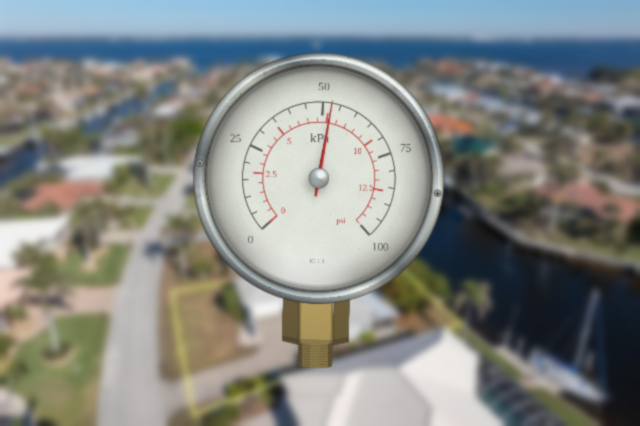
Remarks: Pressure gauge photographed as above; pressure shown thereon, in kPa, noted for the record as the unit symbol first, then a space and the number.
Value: kPa 52.5
